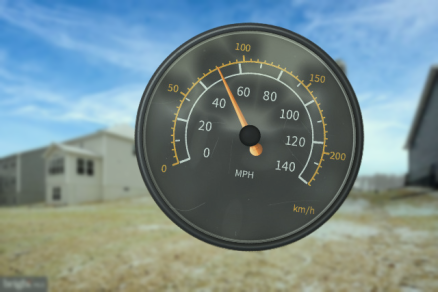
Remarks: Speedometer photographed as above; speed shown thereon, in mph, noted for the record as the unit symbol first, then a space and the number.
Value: mph 50
